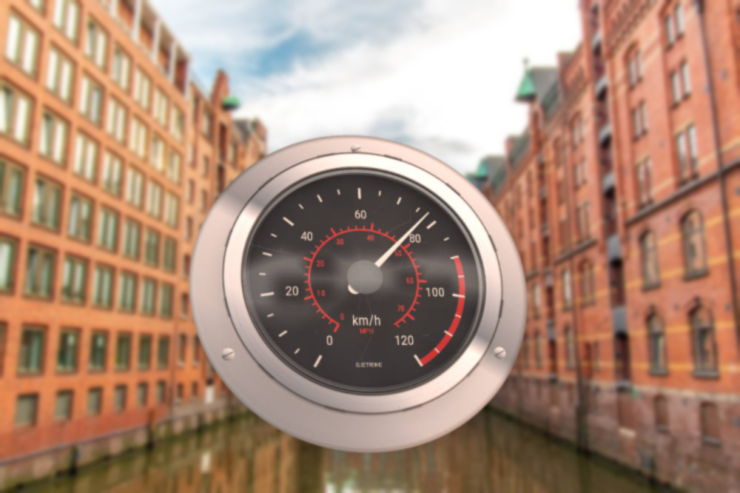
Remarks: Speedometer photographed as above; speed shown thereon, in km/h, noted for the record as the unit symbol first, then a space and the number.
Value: km/h 77.5
